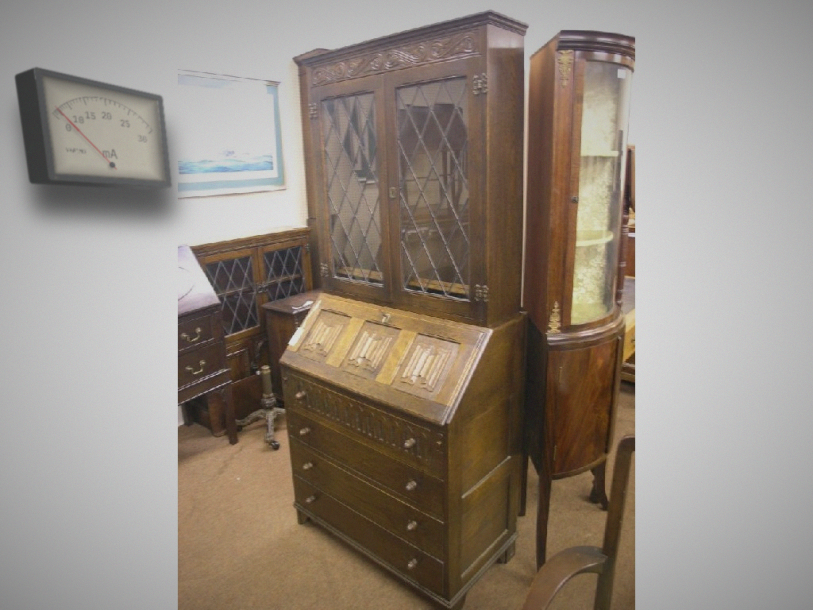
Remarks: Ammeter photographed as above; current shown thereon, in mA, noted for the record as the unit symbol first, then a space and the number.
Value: mA 5
